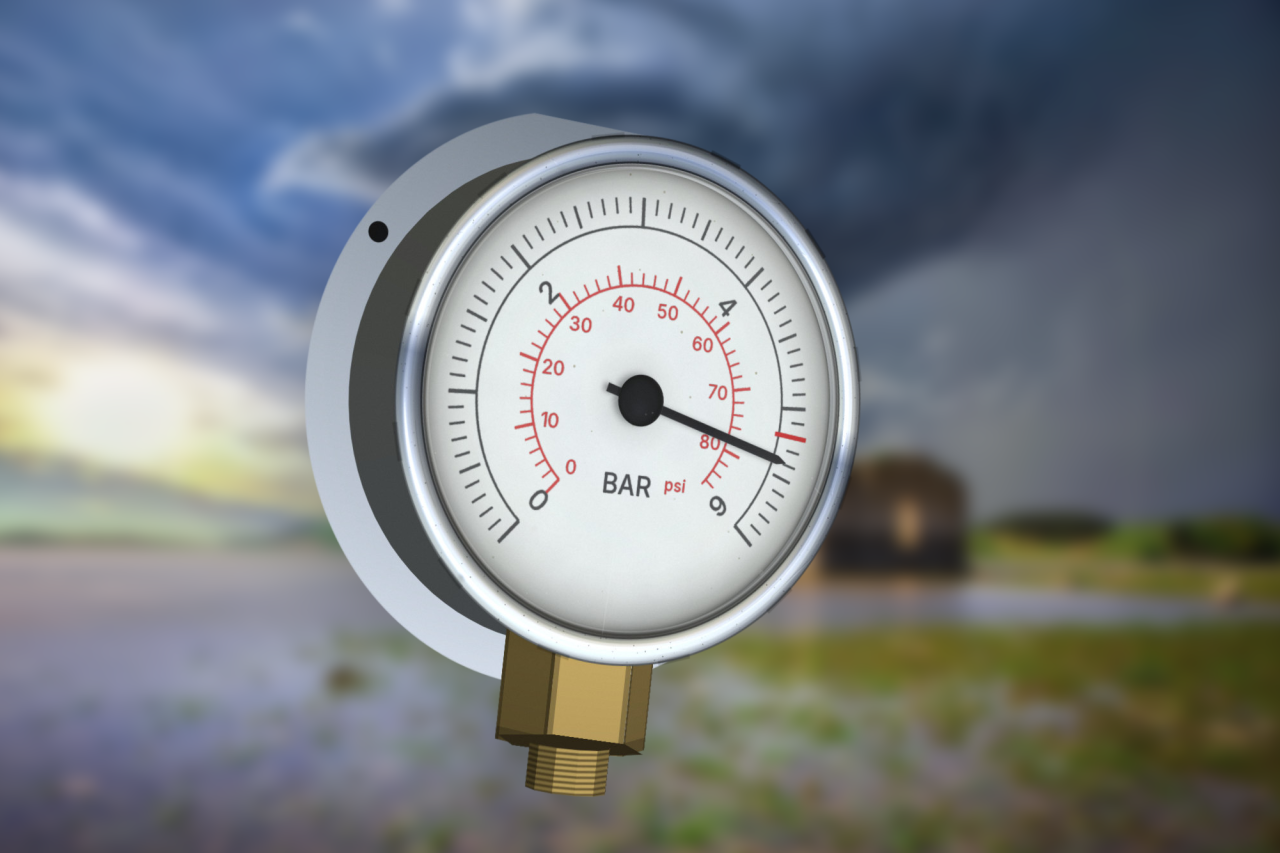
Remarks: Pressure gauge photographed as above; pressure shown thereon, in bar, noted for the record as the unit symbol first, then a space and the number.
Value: bar 5.4
